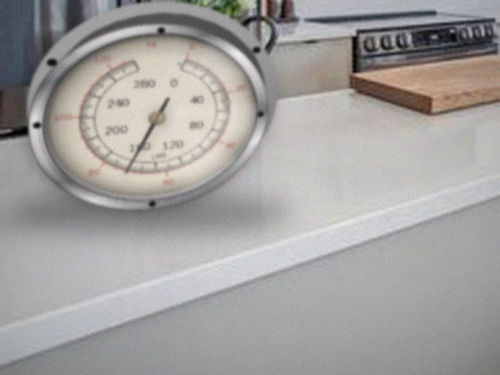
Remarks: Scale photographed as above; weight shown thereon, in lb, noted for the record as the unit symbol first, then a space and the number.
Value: lb 160
